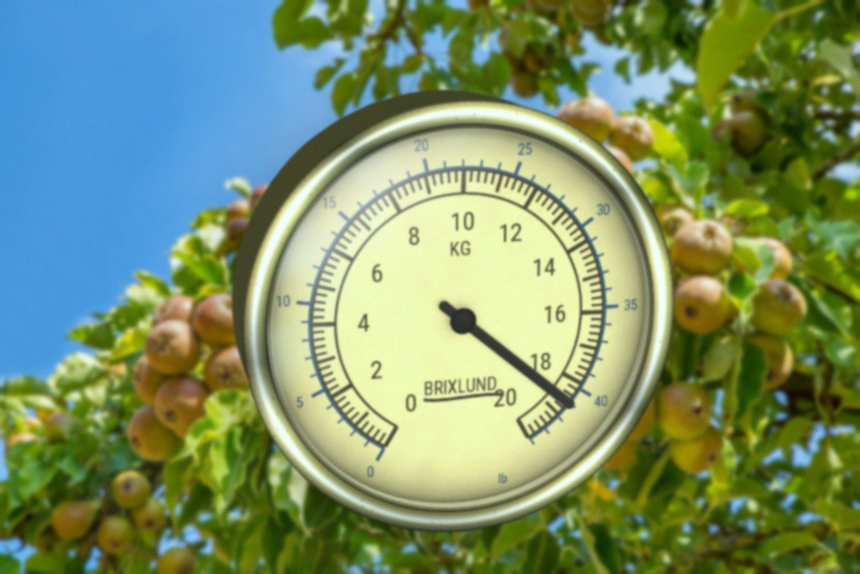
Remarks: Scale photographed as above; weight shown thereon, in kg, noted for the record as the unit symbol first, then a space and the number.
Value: kg 18.6
